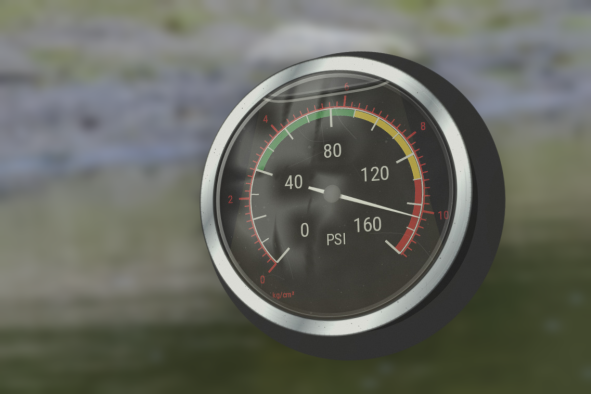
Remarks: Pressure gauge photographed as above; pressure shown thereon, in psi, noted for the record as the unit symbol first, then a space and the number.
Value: psi 145
